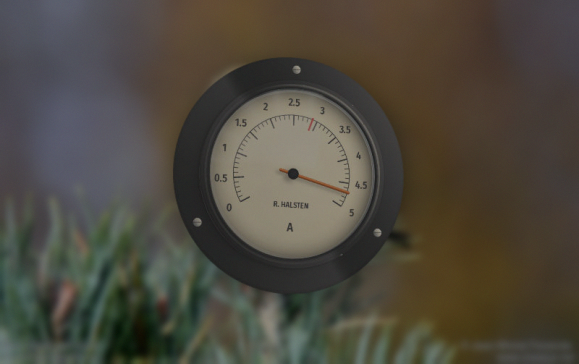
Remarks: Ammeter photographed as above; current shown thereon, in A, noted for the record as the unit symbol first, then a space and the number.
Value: A 4.7
